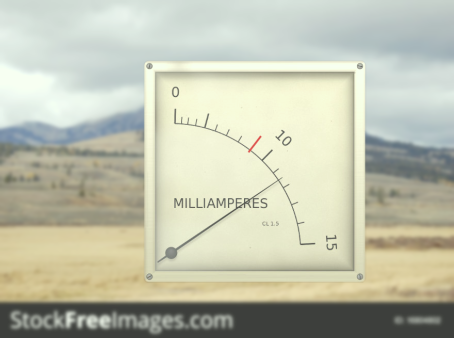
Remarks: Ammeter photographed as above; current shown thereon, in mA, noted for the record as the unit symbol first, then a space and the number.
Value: mA 11.5
